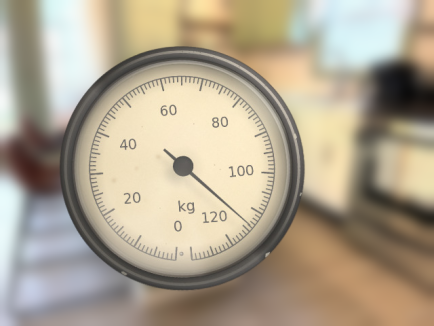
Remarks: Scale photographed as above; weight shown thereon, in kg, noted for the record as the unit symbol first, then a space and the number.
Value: kg 114
